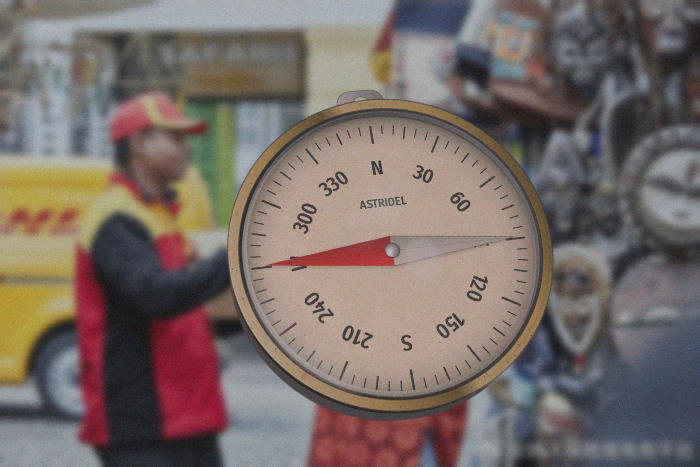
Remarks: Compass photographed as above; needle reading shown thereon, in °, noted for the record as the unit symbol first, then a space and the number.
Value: ° 270
